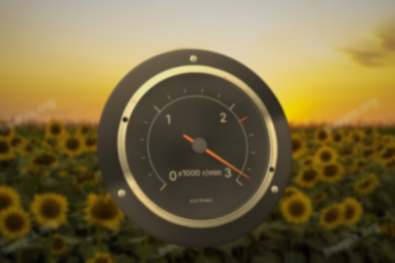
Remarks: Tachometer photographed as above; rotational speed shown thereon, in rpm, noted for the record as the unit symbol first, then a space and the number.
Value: rpm 2900
